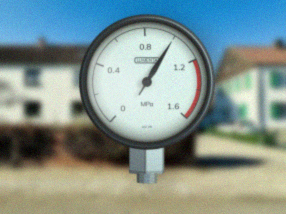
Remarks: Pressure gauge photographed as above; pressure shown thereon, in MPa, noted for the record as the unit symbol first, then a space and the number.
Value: MPa 1
